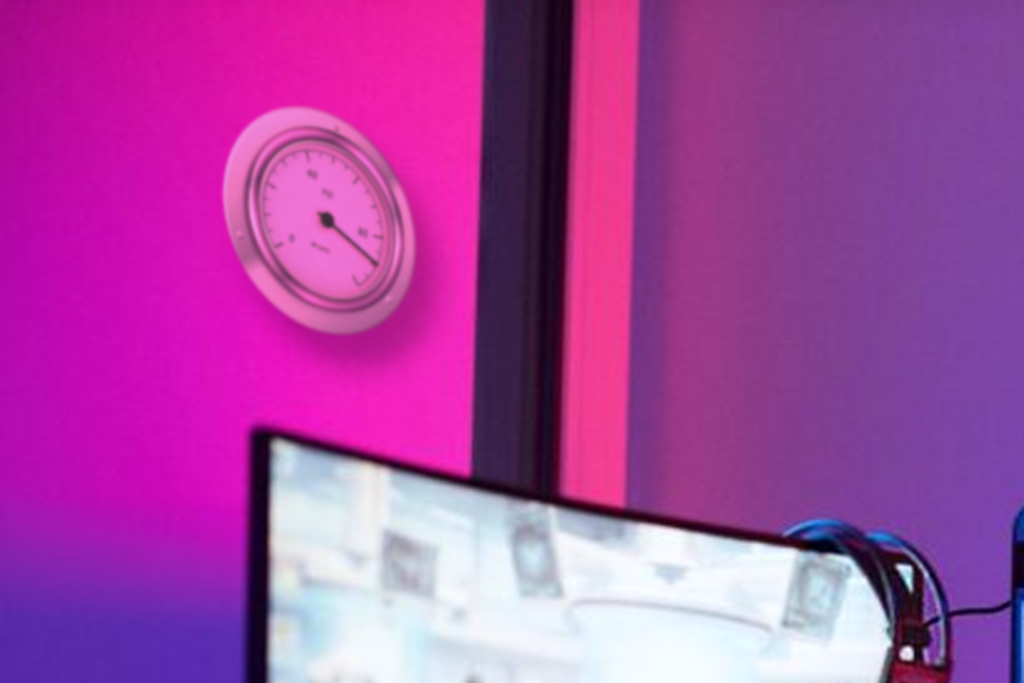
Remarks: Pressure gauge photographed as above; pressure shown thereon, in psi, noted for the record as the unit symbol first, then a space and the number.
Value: psi 90
